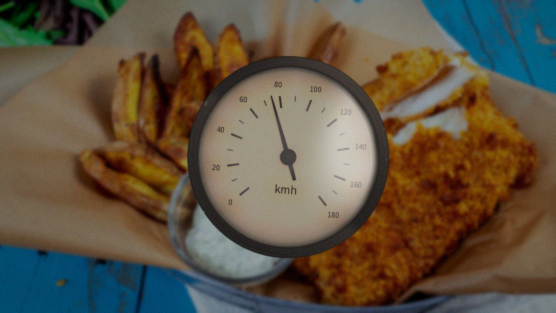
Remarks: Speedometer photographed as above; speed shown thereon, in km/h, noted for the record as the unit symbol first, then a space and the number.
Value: km/h 75
